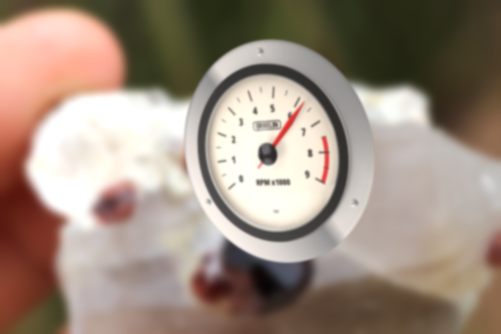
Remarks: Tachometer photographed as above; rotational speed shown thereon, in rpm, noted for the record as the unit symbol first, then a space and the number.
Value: rpm 6250
